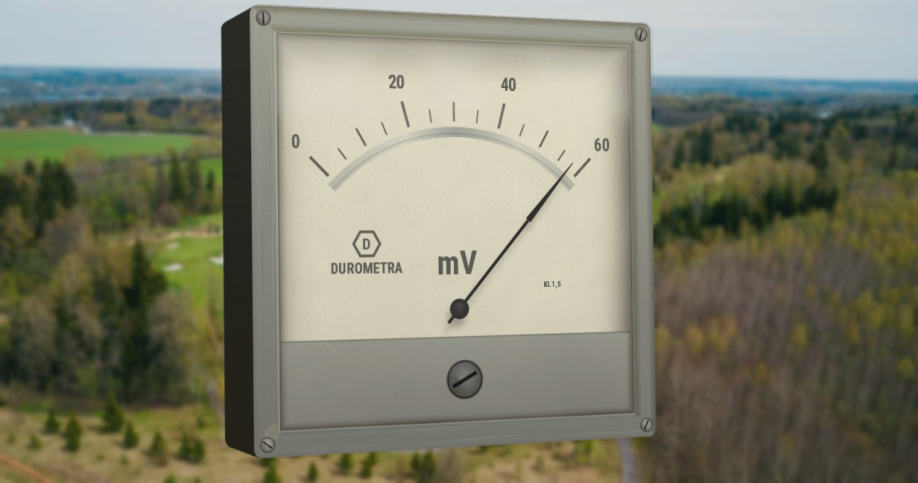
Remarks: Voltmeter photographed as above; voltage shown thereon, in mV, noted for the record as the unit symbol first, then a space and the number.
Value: mV 57.5
